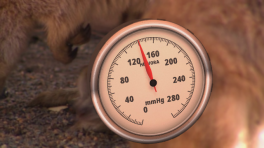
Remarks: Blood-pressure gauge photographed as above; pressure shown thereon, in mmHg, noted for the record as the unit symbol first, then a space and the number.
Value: mmHg 140
